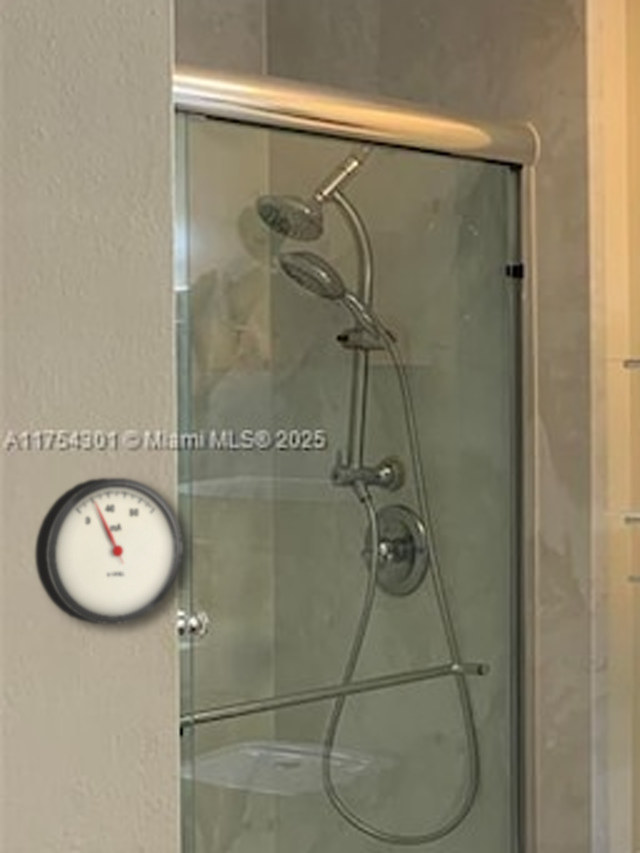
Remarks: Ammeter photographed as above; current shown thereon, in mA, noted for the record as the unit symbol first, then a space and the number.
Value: mA 20
